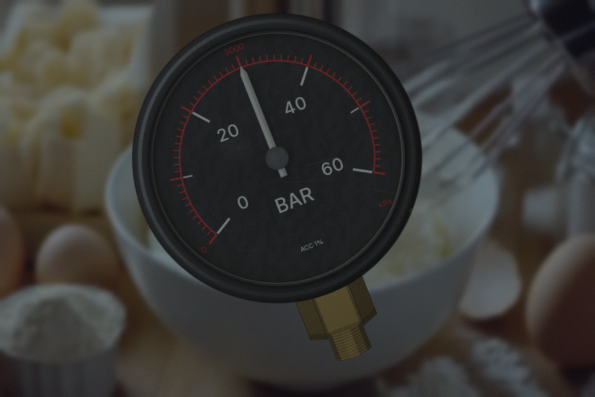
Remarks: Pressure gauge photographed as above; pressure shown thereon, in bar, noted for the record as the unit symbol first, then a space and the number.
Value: bar 30
